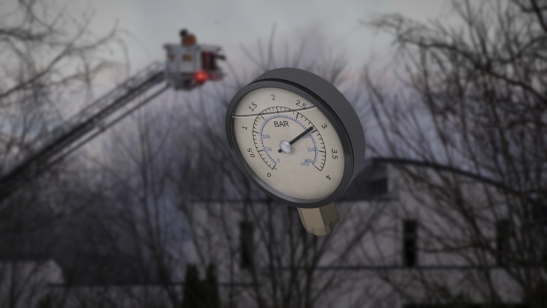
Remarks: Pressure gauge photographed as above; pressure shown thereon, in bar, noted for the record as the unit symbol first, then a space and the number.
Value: bar 2.9
